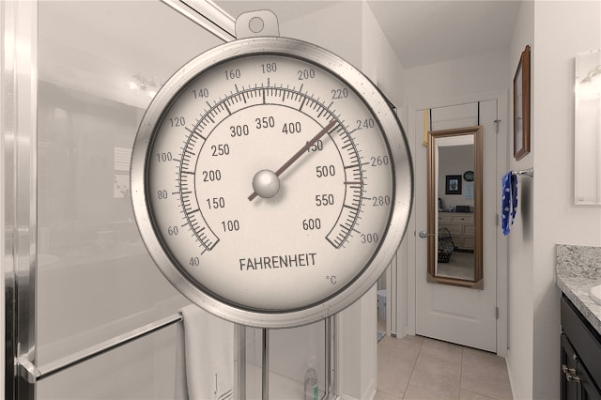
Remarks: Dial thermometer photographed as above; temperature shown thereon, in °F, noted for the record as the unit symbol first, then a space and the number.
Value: °F 445
